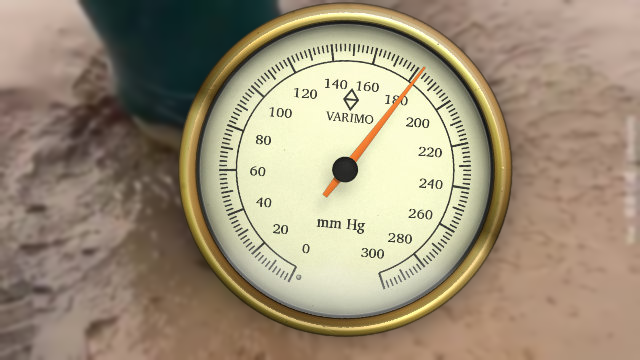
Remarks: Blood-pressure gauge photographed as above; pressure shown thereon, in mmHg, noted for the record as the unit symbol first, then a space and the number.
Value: mmHg 182
